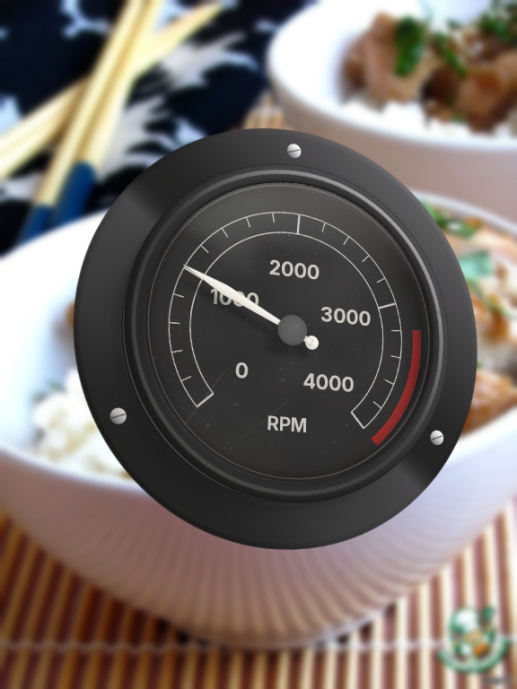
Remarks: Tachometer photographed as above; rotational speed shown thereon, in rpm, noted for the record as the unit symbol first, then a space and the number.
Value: rpm 1000
